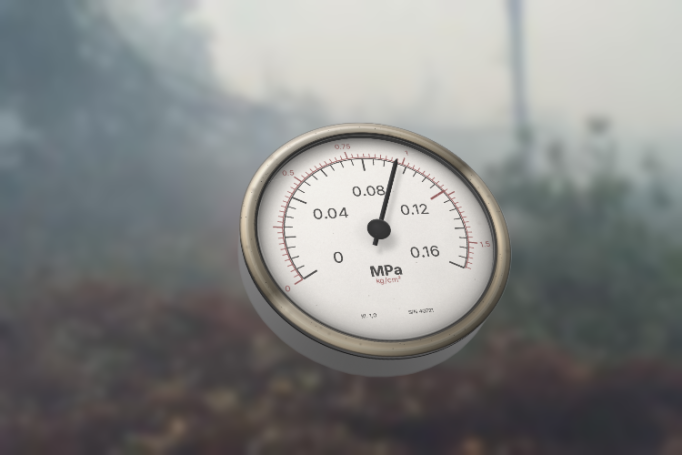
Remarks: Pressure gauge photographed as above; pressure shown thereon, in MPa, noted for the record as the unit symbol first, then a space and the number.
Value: MPa 0.095
